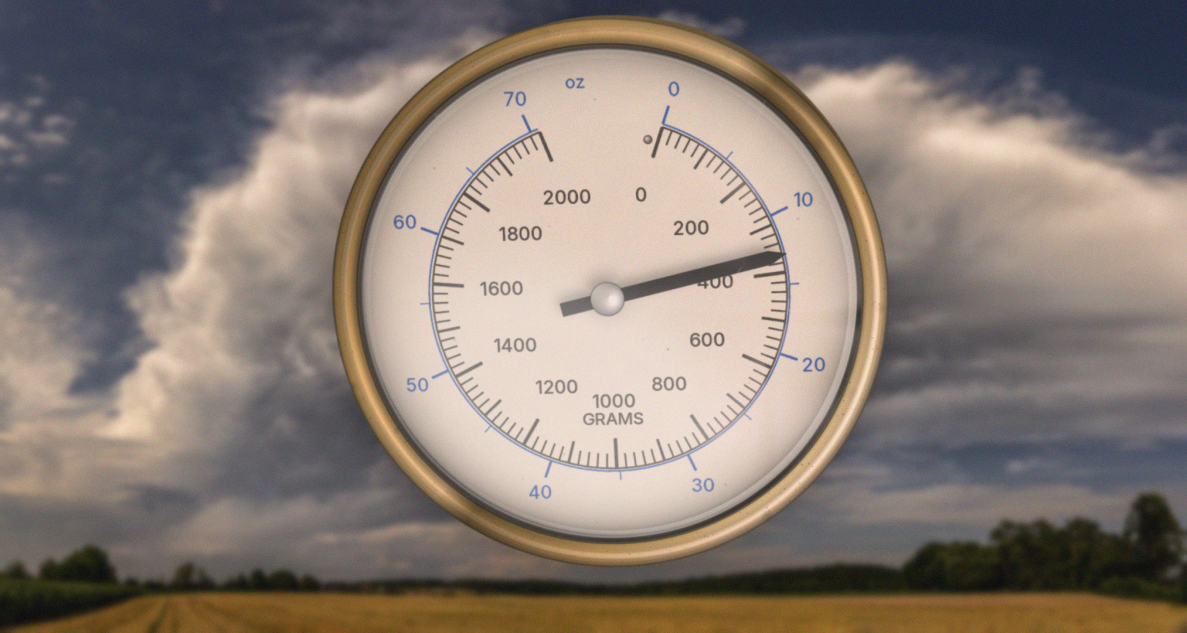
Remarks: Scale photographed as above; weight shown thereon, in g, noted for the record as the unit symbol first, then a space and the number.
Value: g 360
